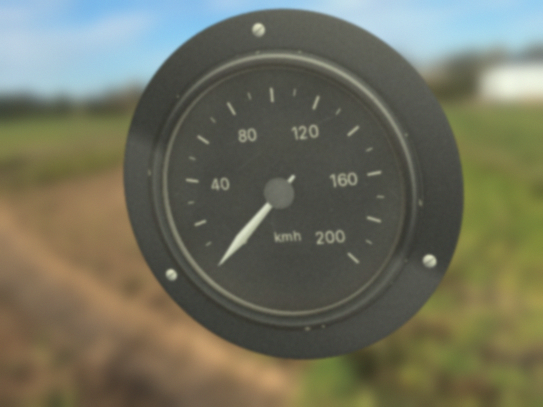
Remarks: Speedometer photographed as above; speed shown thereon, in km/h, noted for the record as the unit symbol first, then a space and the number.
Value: km/h 0
